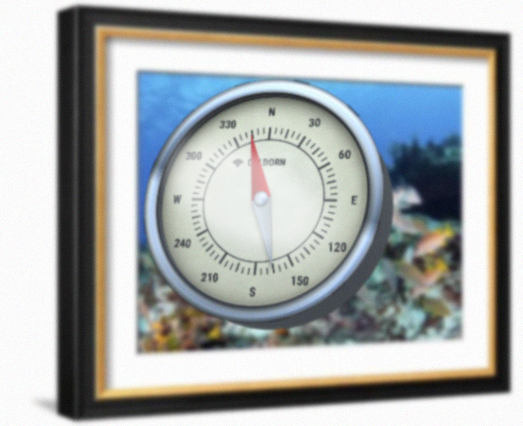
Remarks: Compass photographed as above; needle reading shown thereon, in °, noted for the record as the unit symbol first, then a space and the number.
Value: ° 345
